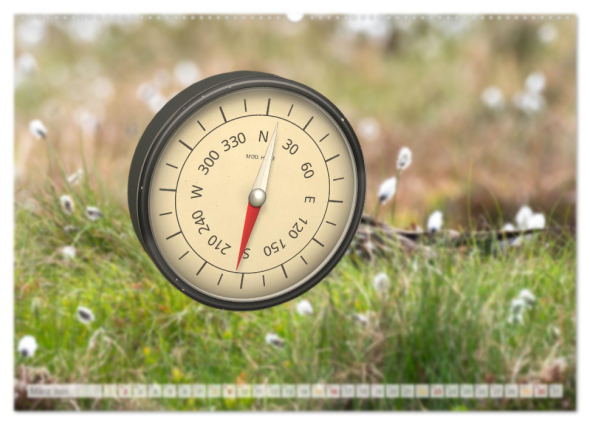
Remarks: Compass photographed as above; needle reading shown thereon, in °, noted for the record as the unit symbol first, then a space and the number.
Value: ° 187.5
